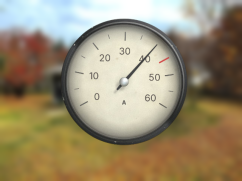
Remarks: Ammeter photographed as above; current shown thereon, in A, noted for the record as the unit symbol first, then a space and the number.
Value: A 40
